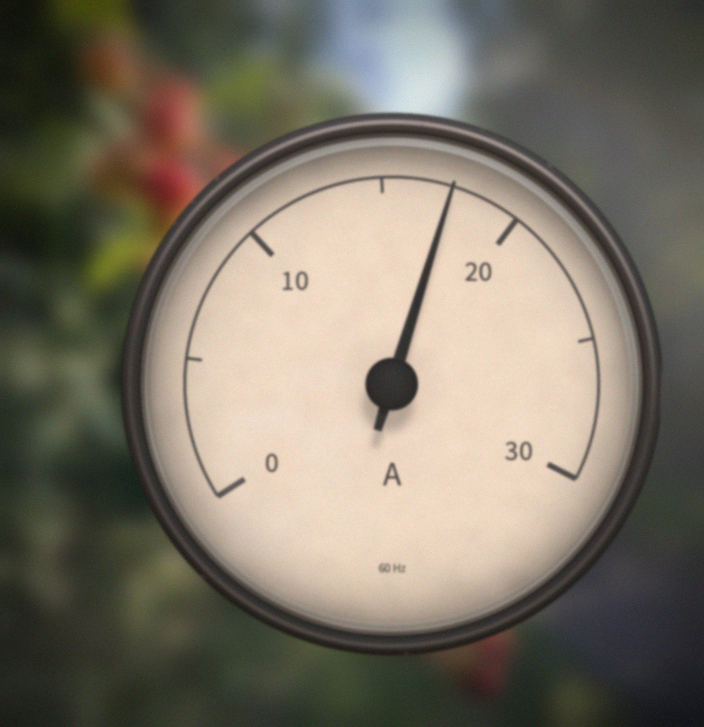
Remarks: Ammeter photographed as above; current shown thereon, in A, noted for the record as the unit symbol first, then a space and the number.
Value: A 17.5
